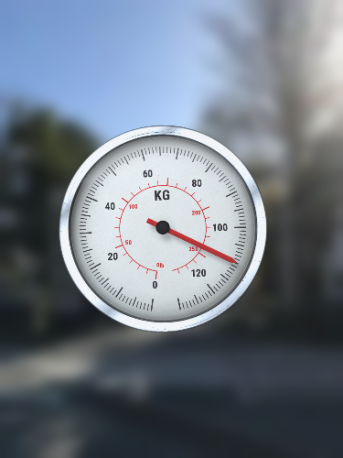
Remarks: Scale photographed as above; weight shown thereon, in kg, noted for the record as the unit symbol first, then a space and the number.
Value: kg 110
